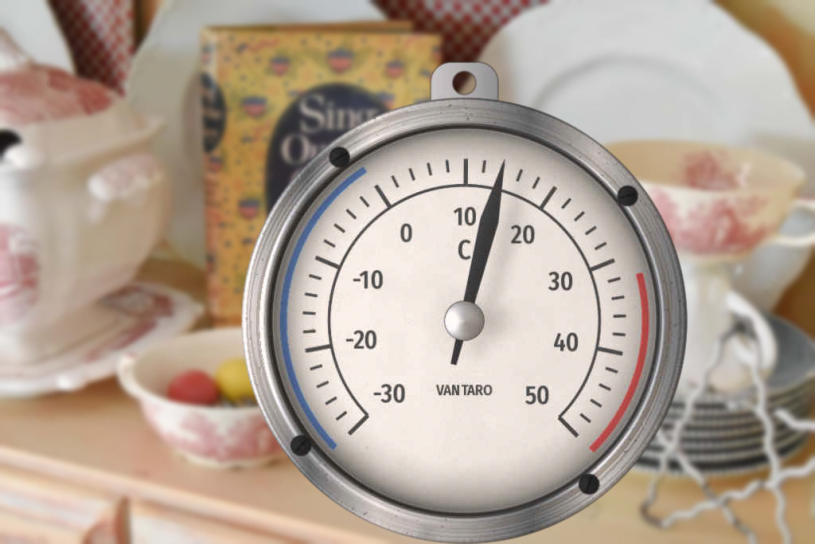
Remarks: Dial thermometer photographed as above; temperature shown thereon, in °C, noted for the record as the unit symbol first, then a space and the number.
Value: °C 14
